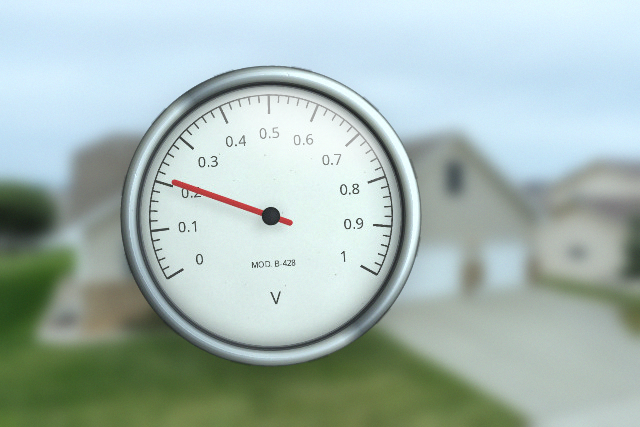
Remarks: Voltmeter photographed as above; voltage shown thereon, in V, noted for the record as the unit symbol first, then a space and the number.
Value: V 0.21
